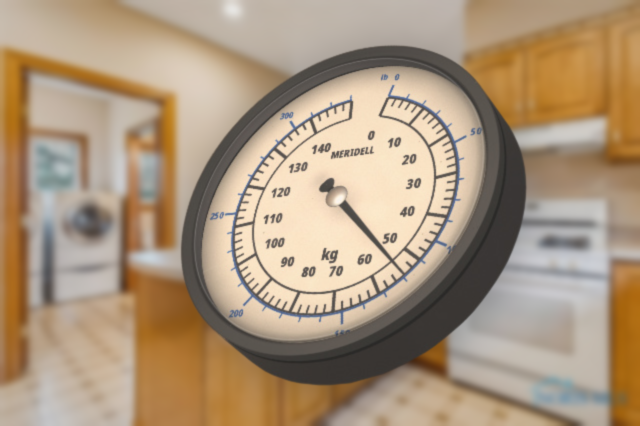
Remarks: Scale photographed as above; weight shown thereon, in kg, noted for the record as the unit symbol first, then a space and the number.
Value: kg 54
